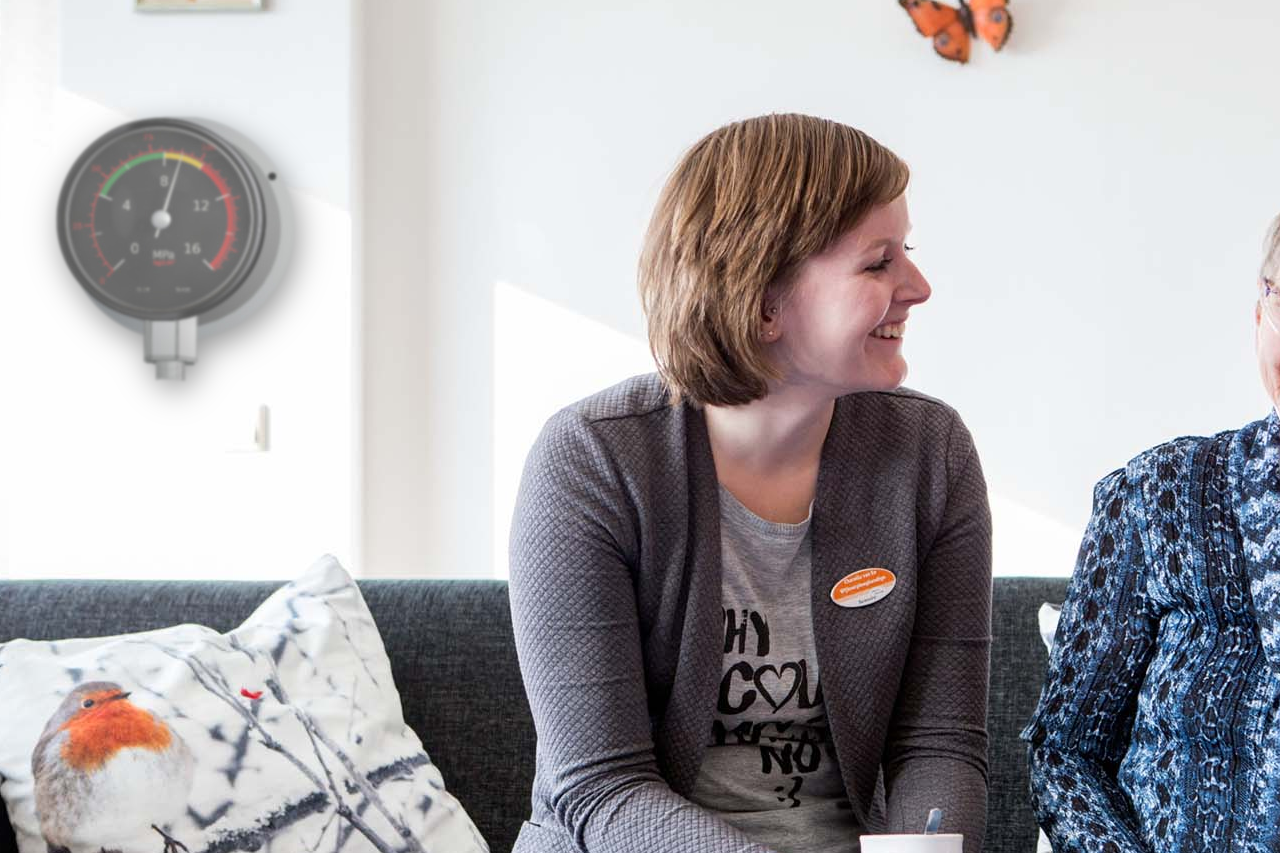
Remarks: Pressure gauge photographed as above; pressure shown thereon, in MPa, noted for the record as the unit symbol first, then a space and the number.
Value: MPa 9
